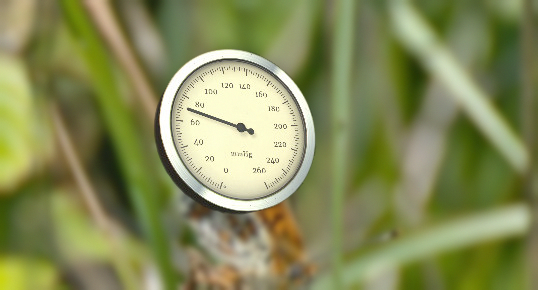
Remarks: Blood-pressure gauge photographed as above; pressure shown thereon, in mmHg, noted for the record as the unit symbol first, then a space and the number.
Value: mmHg 70
